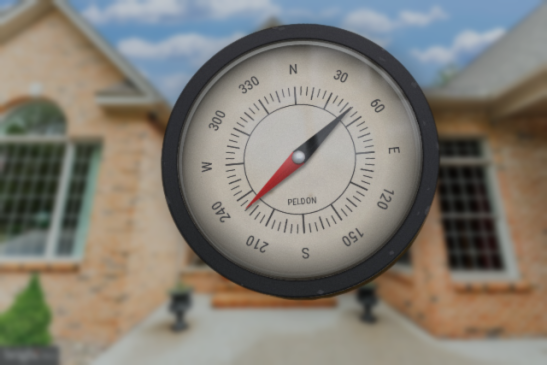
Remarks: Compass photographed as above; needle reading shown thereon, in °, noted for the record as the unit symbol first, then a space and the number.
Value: ° 230
